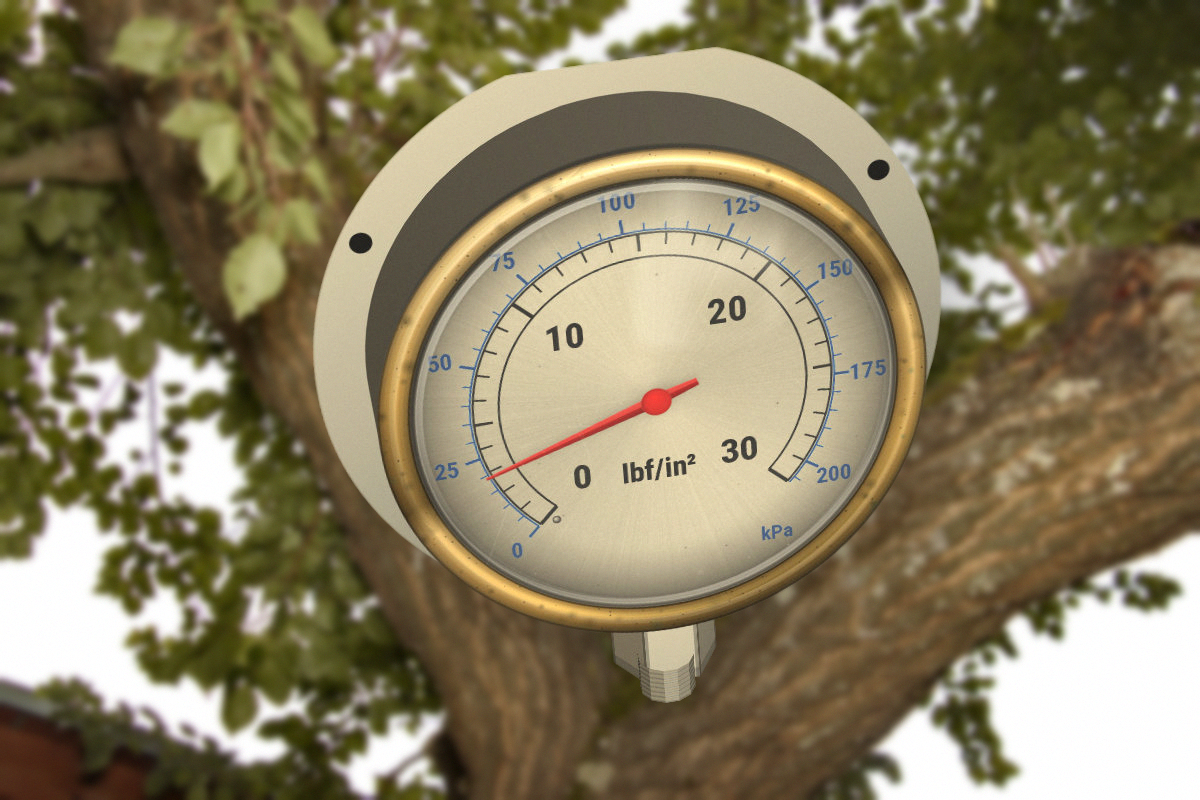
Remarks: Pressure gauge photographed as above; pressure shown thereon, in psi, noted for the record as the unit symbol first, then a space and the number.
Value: psi 3
